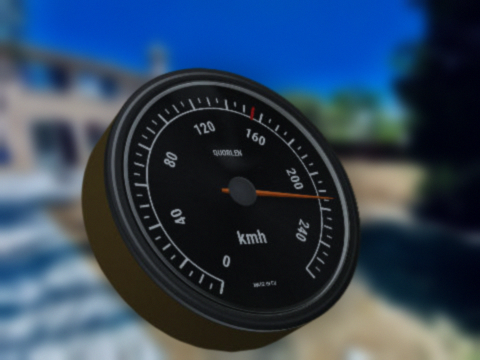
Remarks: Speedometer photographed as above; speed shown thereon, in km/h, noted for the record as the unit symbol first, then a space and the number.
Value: km/h 215
